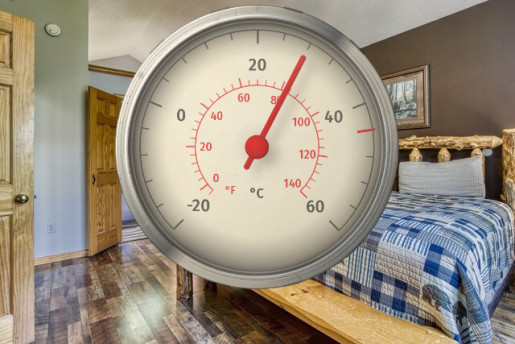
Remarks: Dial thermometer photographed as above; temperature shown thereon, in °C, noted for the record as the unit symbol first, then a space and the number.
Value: °C 28
